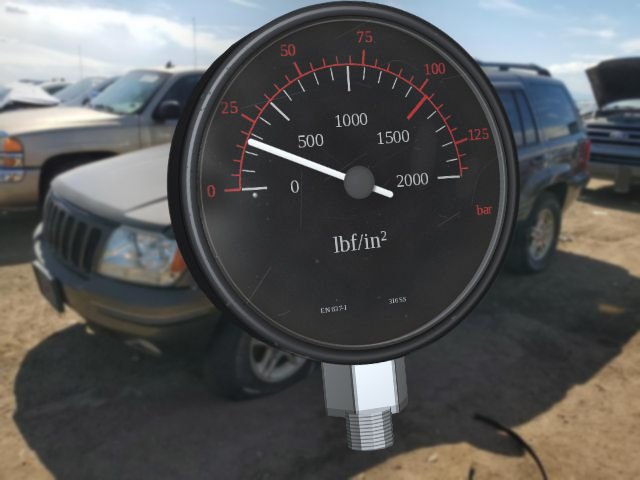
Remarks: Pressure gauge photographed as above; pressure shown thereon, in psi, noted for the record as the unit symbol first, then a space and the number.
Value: psi 250
